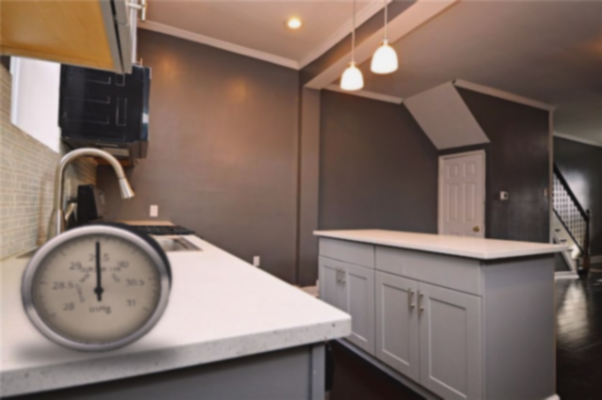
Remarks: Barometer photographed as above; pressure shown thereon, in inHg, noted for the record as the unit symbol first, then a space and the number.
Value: inHg 29.5
